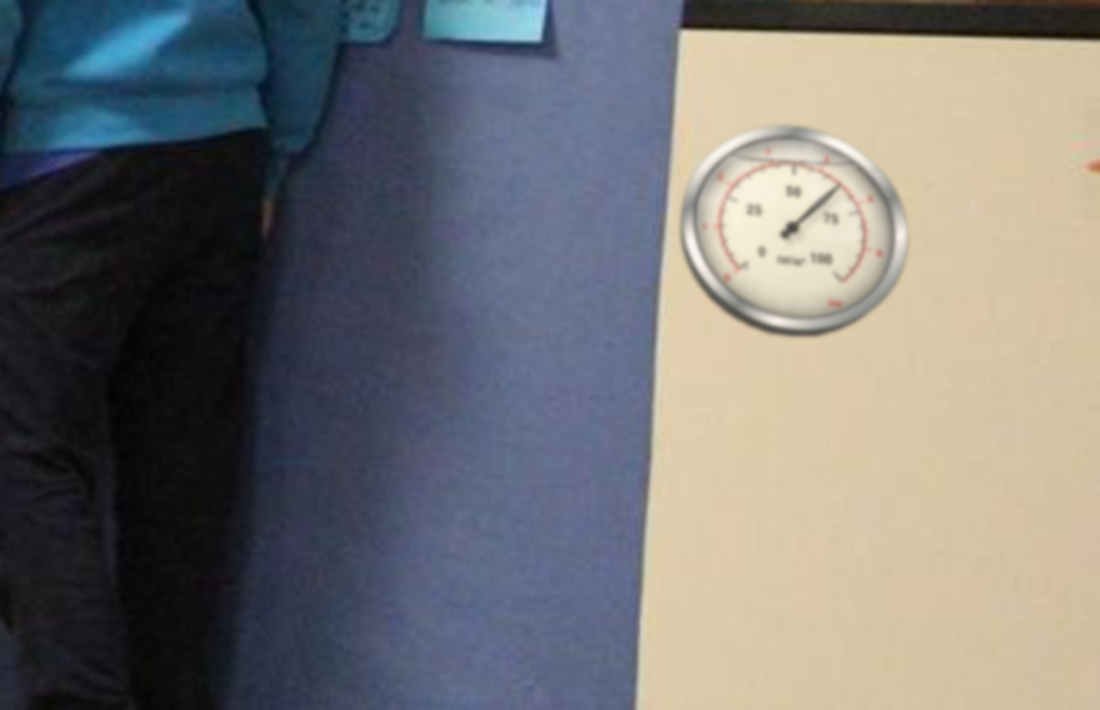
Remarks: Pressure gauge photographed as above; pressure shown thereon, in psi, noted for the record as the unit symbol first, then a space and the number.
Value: psi 65
